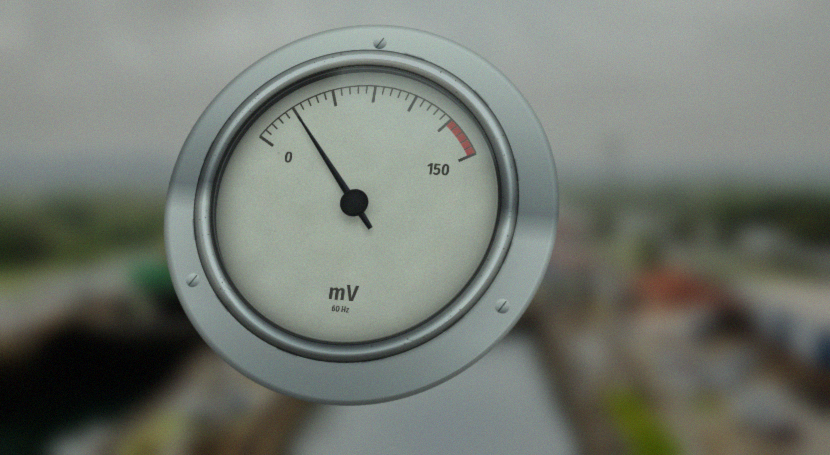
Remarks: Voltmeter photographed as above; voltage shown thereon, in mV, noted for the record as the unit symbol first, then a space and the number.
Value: mV 25
